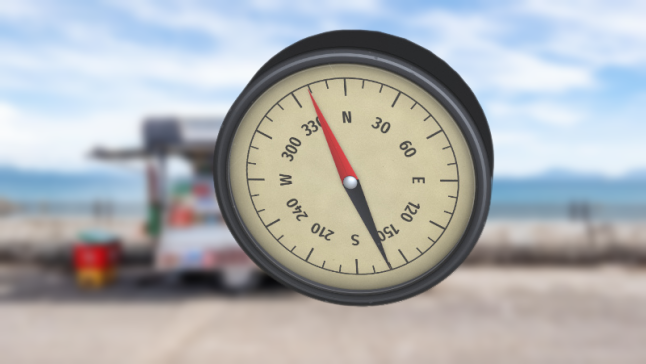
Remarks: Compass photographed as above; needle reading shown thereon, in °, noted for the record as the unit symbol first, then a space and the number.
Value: ° 340
